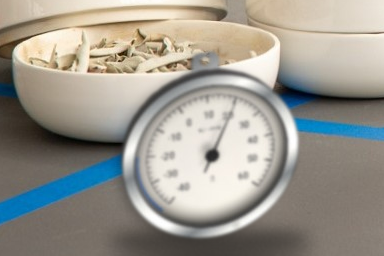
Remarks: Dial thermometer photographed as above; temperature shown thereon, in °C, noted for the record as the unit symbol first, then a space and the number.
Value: °C 20
